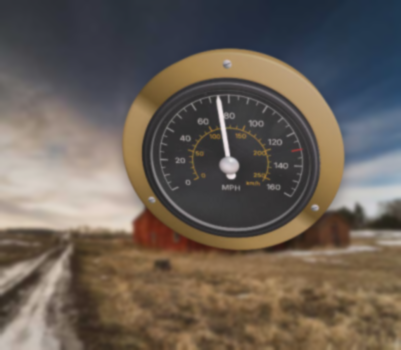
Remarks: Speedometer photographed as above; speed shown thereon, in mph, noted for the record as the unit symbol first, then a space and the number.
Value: mph 75
